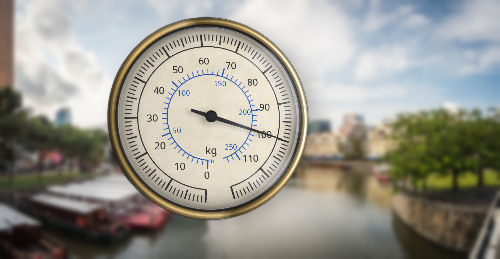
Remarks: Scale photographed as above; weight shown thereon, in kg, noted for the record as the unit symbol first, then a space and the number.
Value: kg 100
